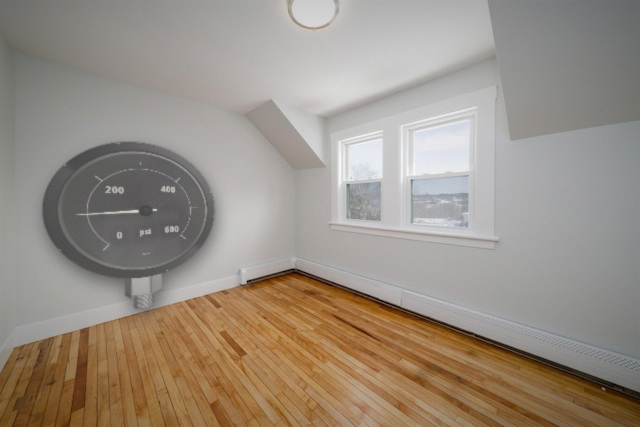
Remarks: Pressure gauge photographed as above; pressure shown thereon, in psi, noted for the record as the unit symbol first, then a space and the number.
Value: psi 100
